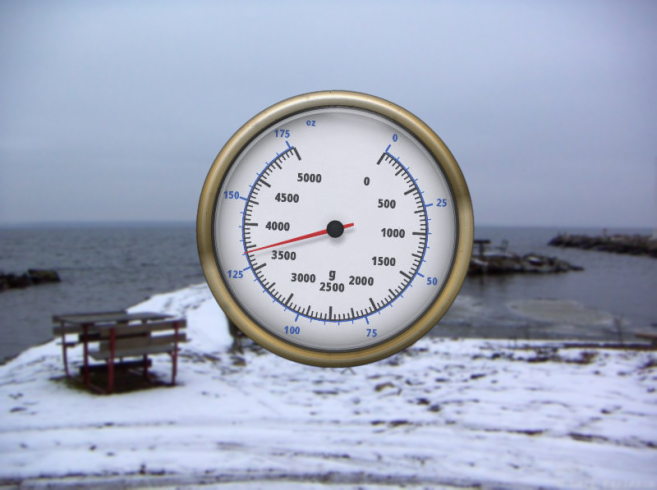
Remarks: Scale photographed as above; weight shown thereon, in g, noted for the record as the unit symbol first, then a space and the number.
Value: g 3700
